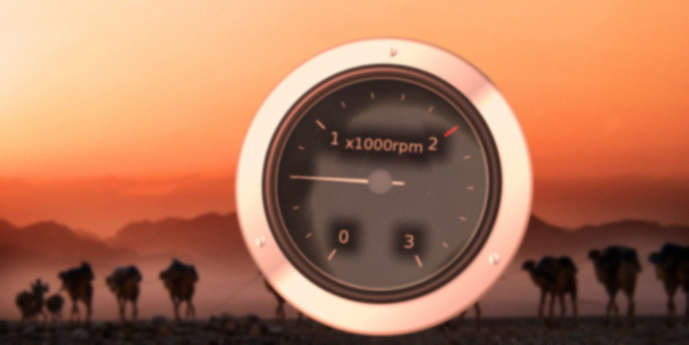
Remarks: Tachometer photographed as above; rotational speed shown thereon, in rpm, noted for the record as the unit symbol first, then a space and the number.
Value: rpm 600
